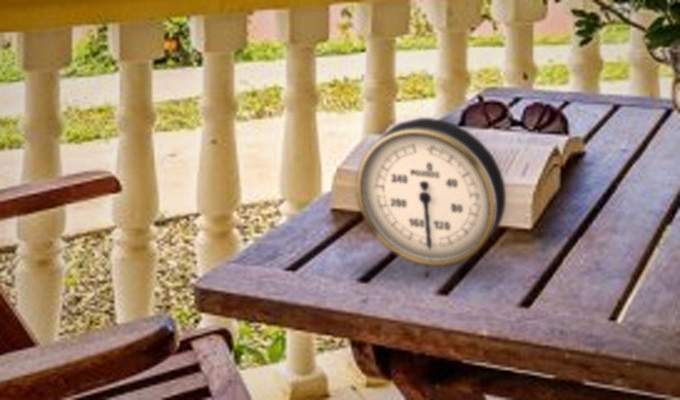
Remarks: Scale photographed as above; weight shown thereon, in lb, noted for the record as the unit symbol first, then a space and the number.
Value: lb 140
